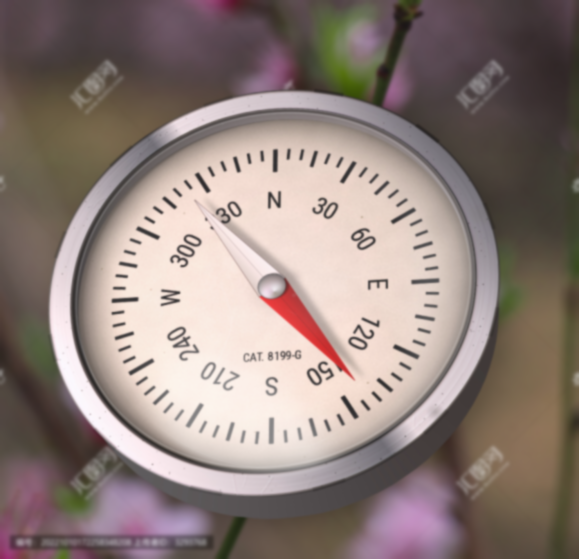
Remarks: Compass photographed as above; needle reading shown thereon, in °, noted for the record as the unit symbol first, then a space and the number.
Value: ° 142.5
